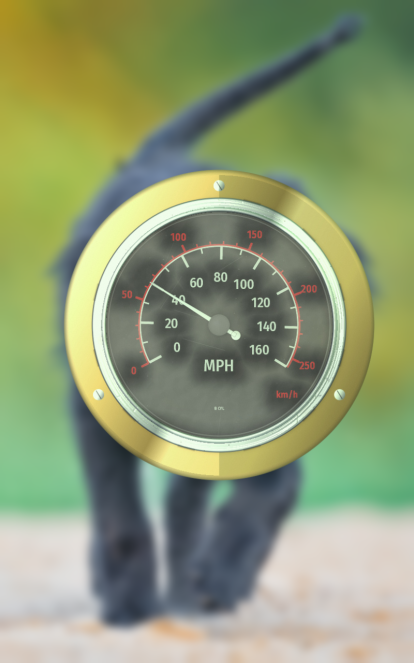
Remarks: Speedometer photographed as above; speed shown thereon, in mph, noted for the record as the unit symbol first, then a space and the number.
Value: mph 40
